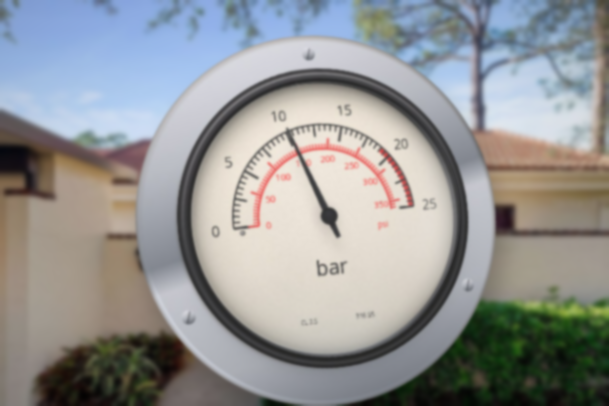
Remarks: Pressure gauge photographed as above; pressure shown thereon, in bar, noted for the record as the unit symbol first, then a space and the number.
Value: bar 10
